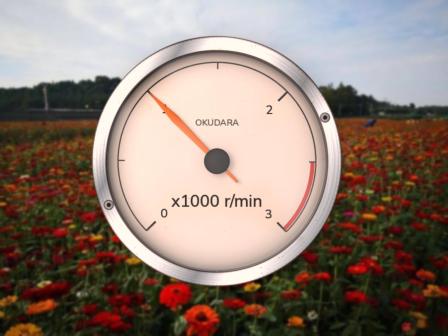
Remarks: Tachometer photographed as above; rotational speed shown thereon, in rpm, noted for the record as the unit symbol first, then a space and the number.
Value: rpm 1000
